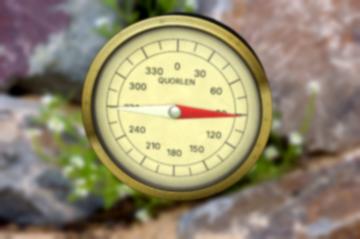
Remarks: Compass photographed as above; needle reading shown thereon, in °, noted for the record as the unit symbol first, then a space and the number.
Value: ° 90
